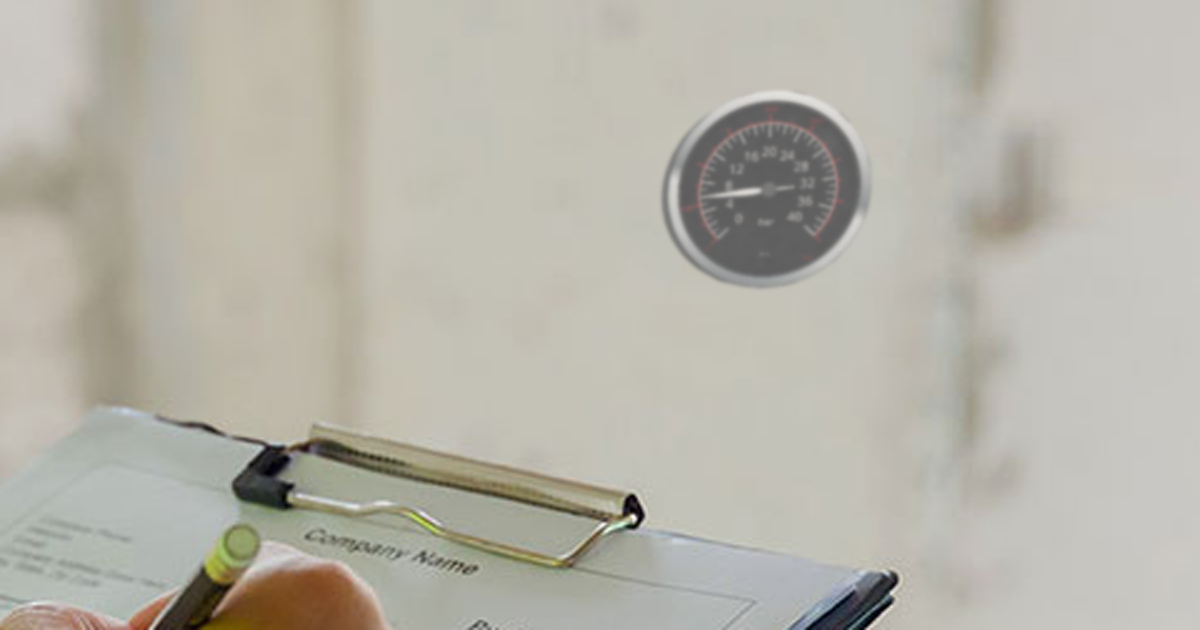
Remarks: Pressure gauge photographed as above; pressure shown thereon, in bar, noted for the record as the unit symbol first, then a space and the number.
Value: bar 6
